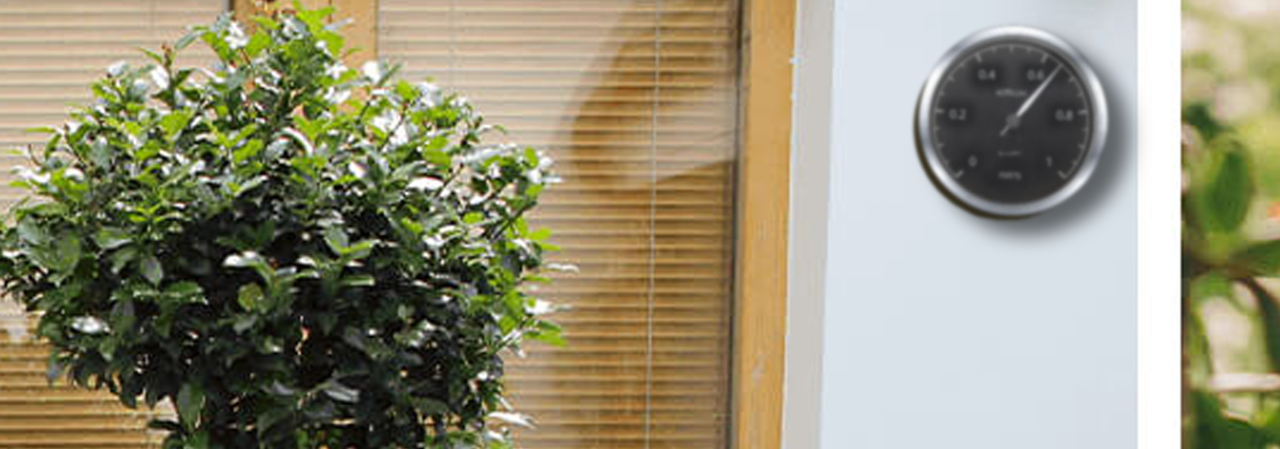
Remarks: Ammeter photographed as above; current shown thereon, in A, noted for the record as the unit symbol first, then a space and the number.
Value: A 0.65
